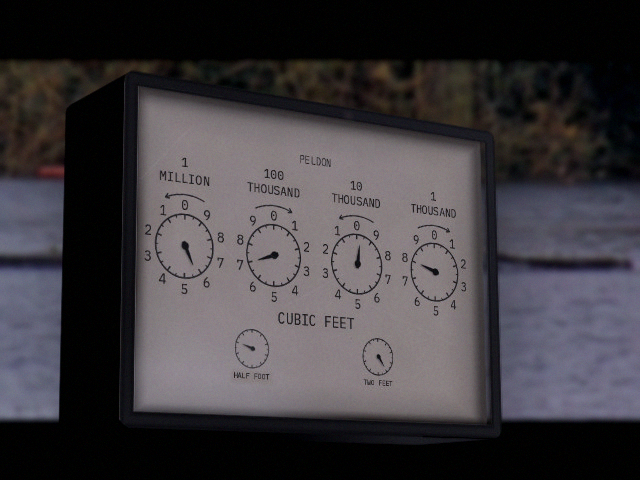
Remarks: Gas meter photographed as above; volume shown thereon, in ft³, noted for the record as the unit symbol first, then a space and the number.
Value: ft³ 569800
